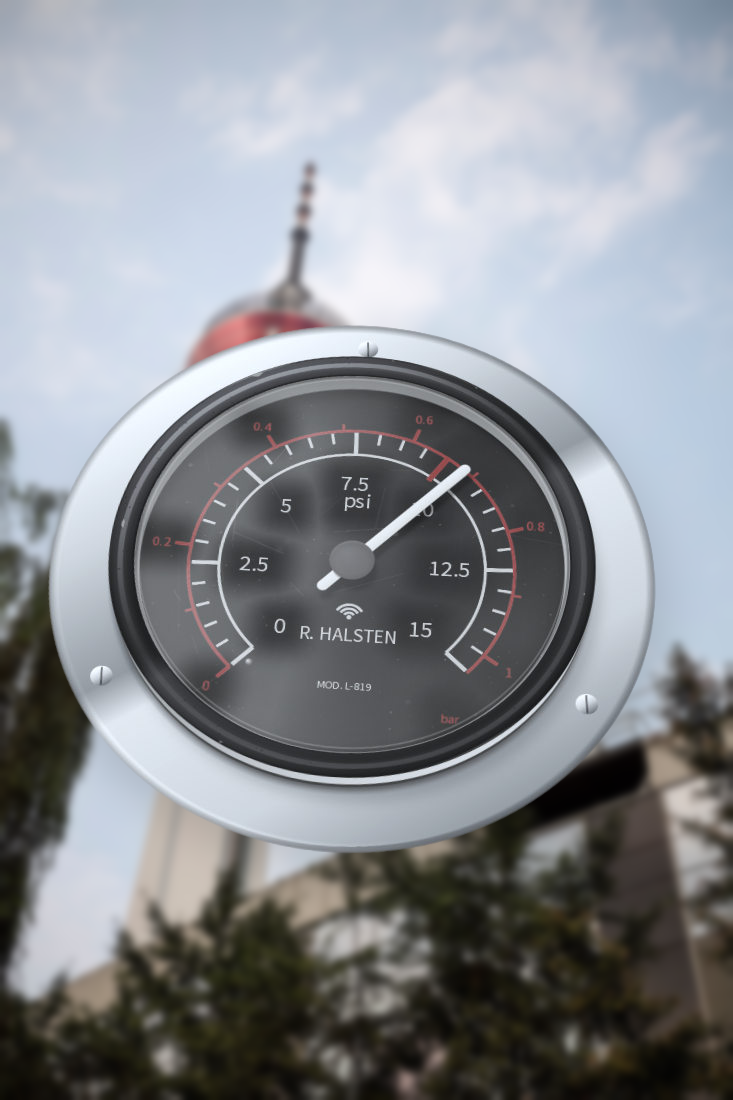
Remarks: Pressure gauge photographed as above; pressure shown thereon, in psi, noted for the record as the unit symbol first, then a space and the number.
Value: psi 10
